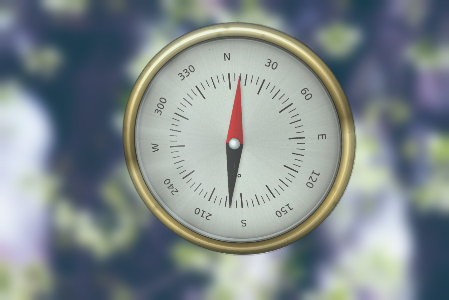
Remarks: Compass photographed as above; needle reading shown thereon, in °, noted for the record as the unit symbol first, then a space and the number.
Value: ° 10
